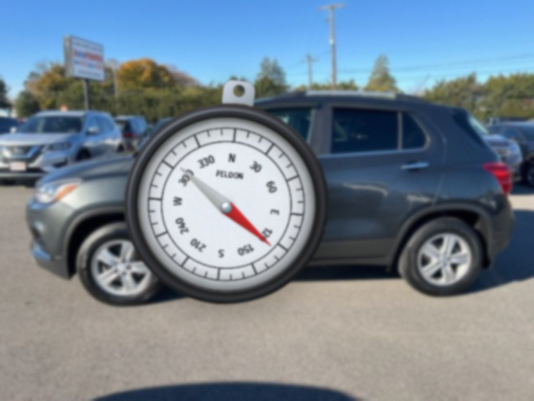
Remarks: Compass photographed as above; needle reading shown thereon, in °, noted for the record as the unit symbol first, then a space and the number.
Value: ° 125
